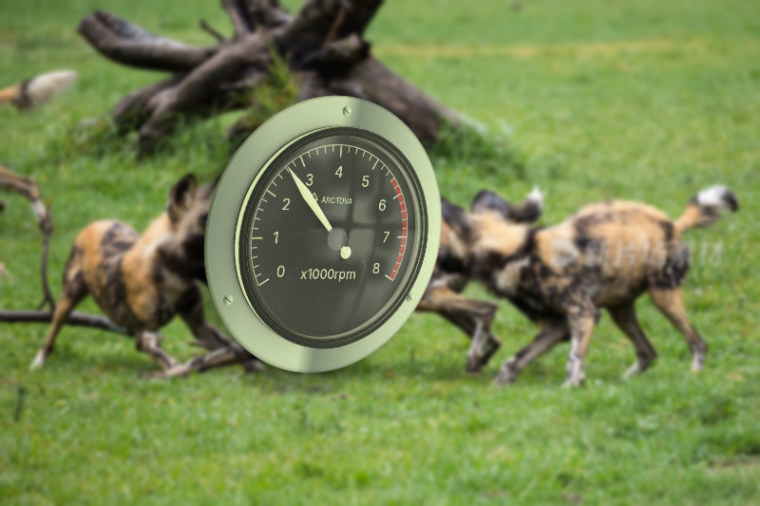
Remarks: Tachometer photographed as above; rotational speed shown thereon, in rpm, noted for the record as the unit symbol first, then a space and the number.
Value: rpm 2600
